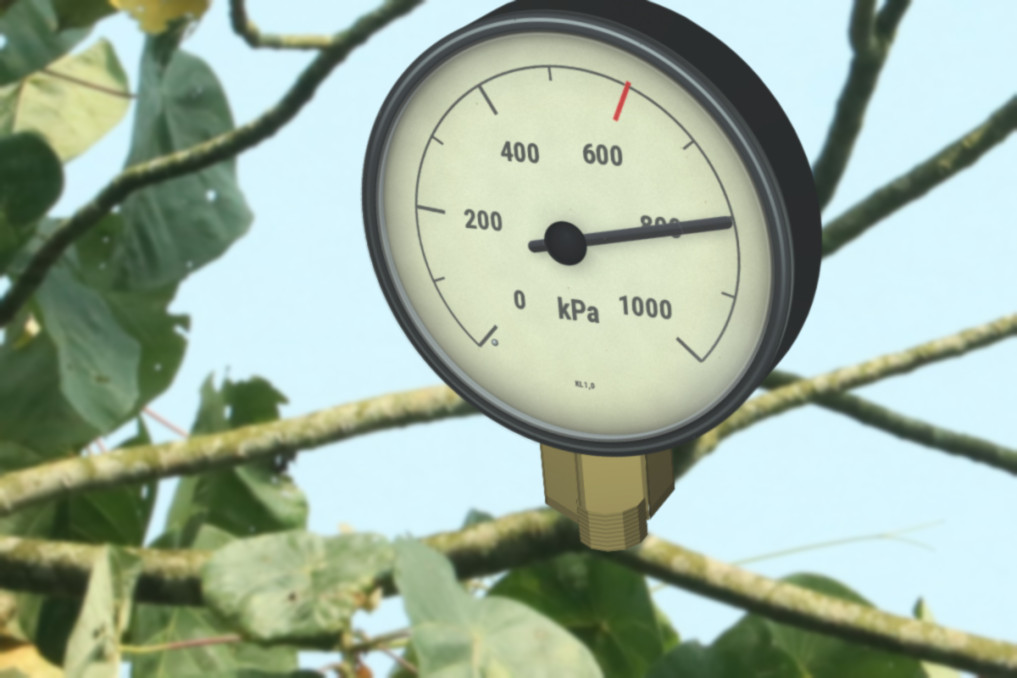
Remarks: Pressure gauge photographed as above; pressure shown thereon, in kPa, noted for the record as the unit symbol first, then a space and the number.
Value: kPa 800
